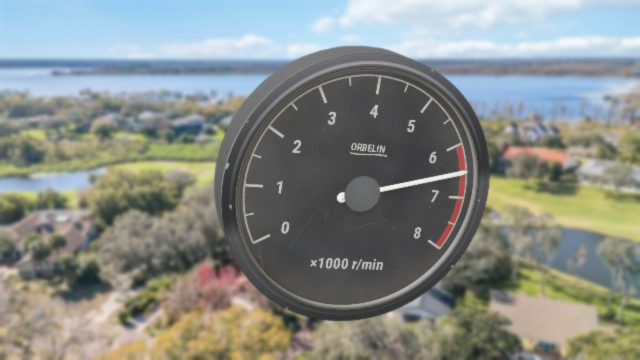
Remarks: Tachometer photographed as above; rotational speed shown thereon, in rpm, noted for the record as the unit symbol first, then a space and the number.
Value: rpm 6500
